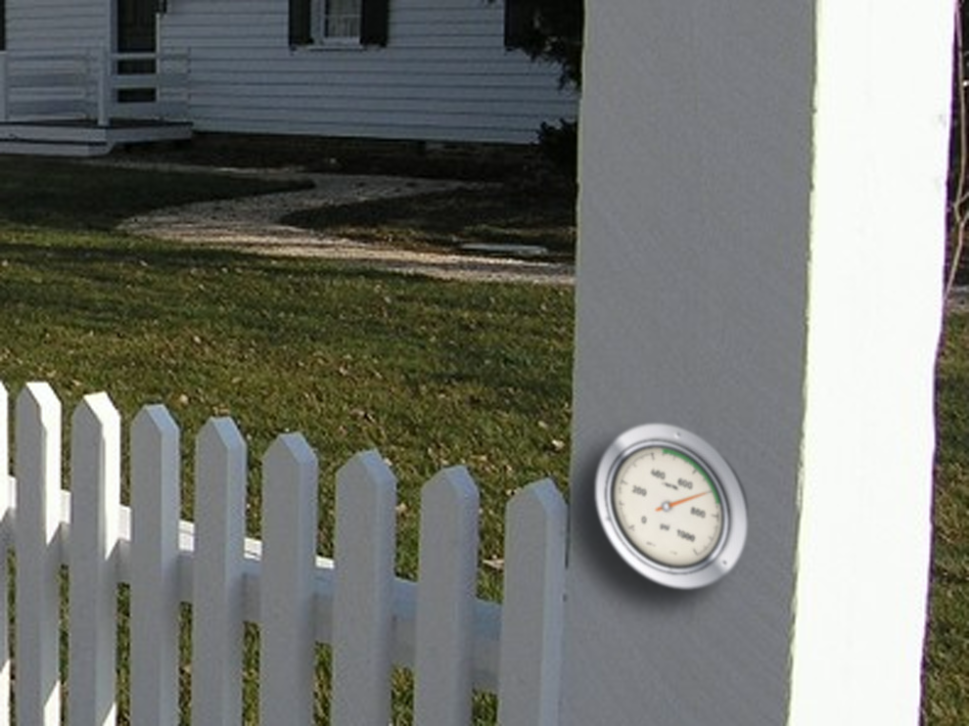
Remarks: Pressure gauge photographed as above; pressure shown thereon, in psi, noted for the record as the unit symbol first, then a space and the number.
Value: psi 700
